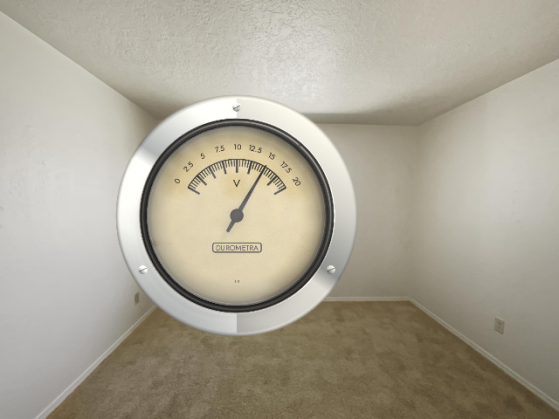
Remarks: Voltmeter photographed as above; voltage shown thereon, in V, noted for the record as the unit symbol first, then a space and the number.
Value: V 15
